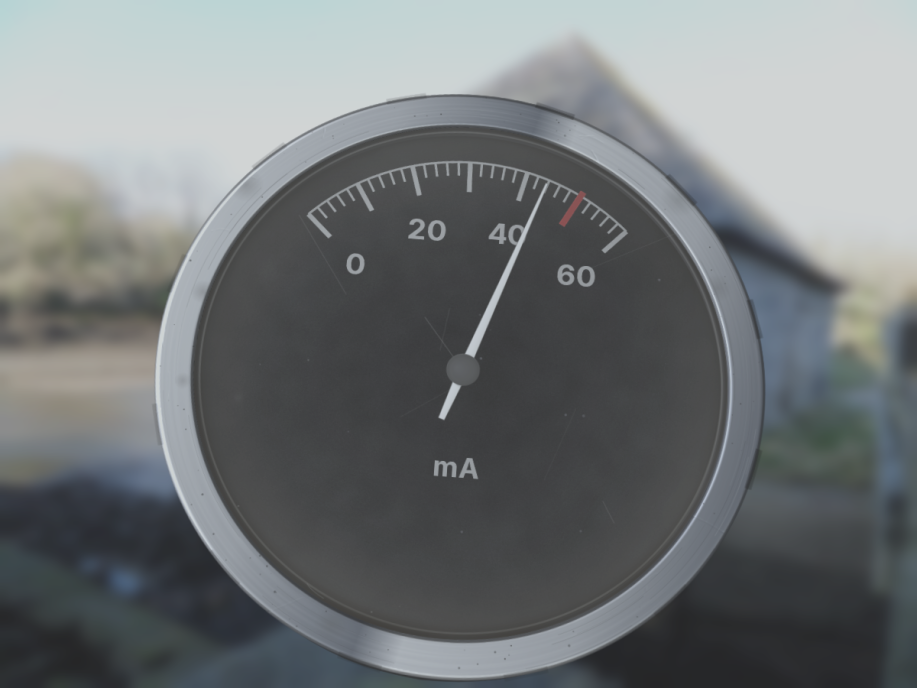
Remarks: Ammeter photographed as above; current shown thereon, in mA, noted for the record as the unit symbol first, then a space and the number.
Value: mA 44
